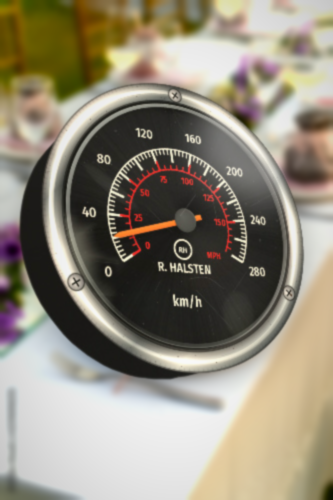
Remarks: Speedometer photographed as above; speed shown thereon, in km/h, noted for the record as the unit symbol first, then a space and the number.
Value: km/h 20
